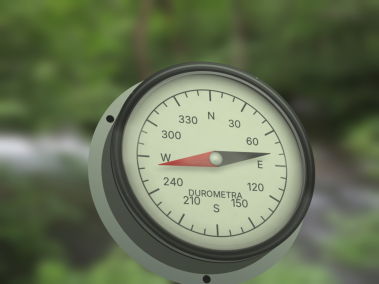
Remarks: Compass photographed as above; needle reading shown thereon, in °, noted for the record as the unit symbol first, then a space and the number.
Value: ° 260
